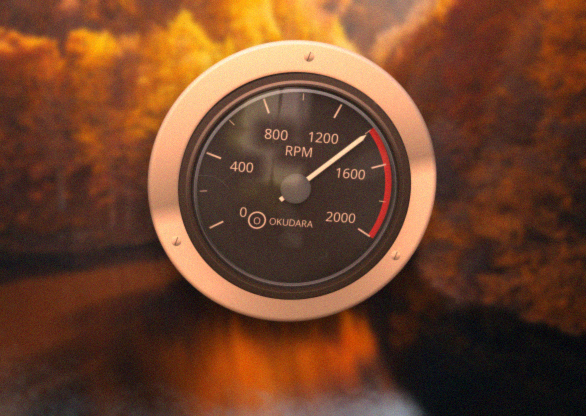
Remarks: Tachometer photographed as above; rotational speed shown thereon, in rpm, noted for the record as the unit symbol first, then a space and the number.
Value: rpm 1400
